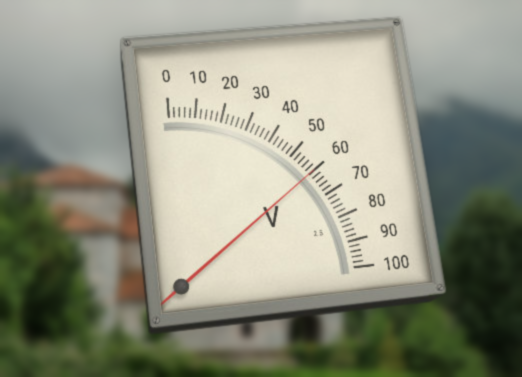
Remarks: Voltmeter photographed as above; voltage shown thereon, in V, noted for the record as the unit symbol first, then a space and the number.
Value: V 60
